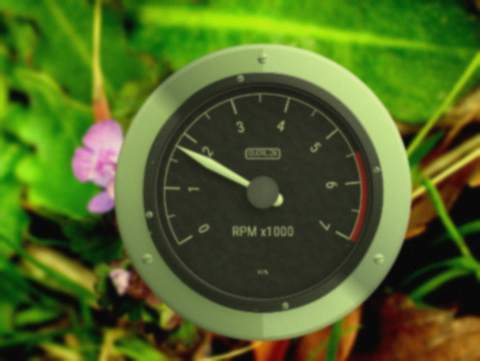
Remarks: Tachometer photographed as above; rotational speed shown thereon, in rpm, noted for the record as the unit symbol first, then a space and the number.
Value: rpm 1750
